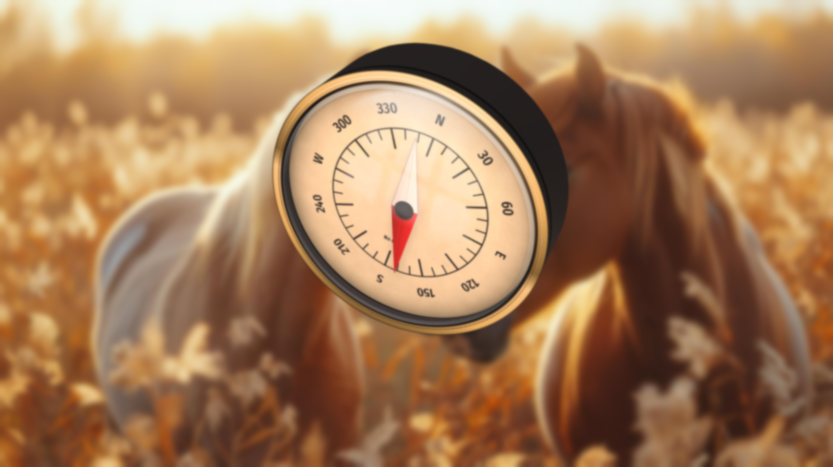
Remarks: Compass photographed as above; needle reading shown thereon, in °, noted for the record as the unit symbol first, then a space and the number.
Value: ° 170
